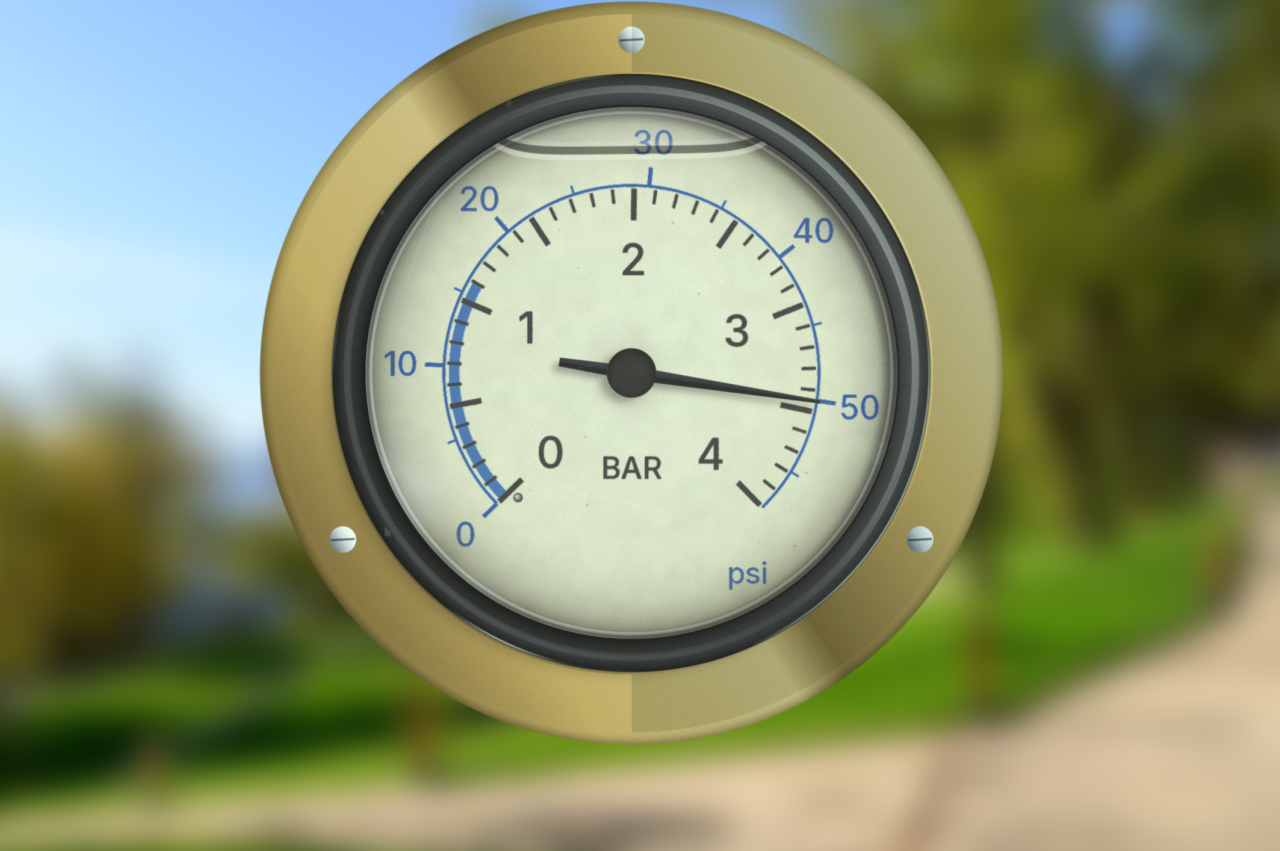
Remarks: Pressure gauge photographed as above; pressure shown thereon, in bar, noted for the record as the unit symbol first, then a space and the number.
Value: bar 3.45
